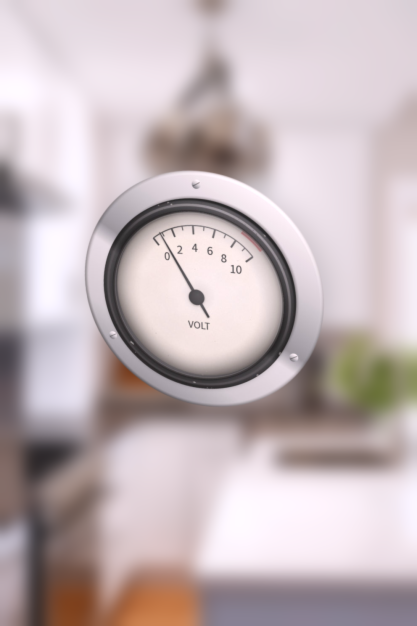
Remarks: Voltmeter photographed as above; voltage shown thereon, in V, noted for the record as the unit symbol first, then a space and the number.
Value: V 1
